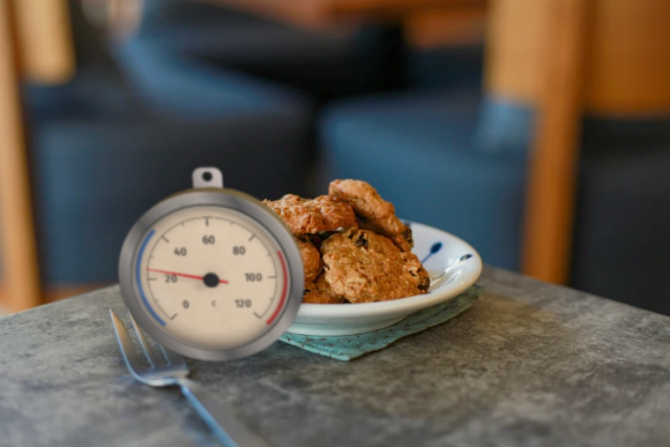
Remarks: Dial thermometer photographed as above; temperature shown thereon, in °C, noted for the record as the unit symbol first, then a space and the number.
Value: °C 25
